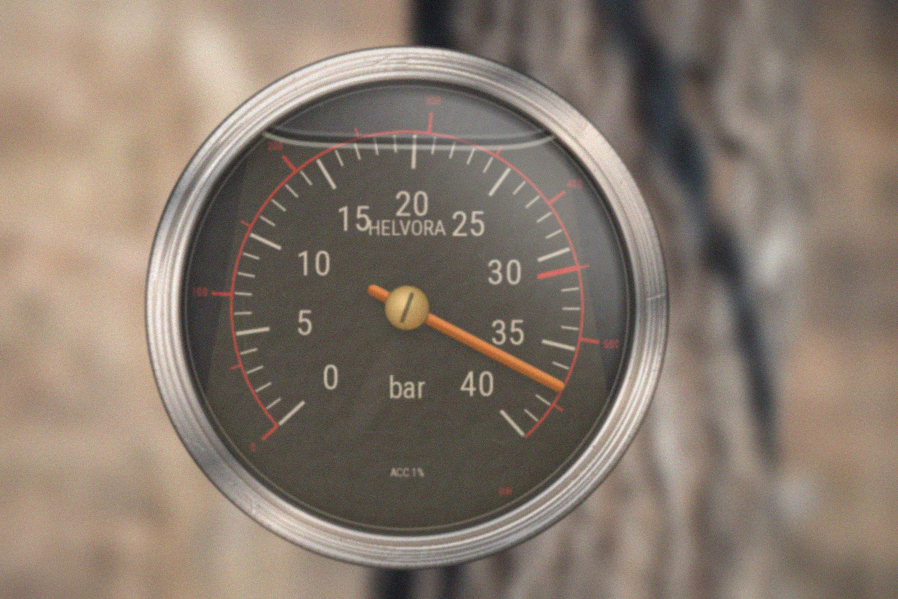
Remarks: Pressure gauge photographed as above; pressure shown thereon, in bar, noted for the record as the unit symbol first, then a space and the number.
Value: bar 37
